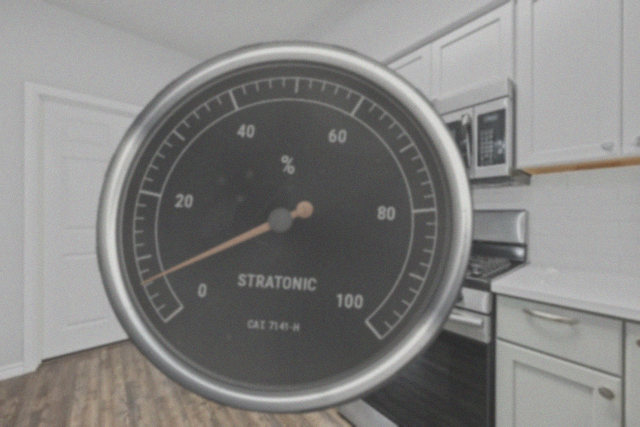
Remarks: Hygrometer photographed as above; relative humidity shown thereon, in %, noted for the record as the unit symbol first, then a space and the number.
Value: % 6
